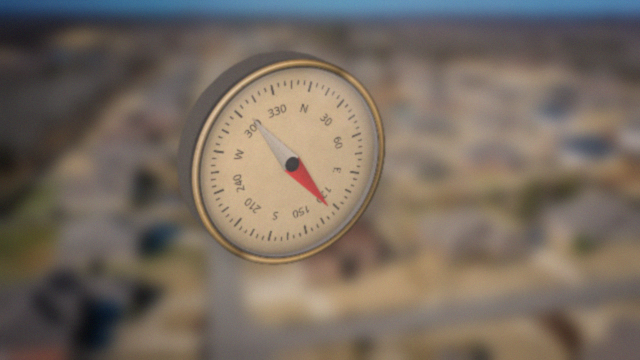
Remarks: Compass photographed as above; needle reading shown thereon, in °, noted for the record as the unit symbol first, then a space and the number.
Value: ° 125
